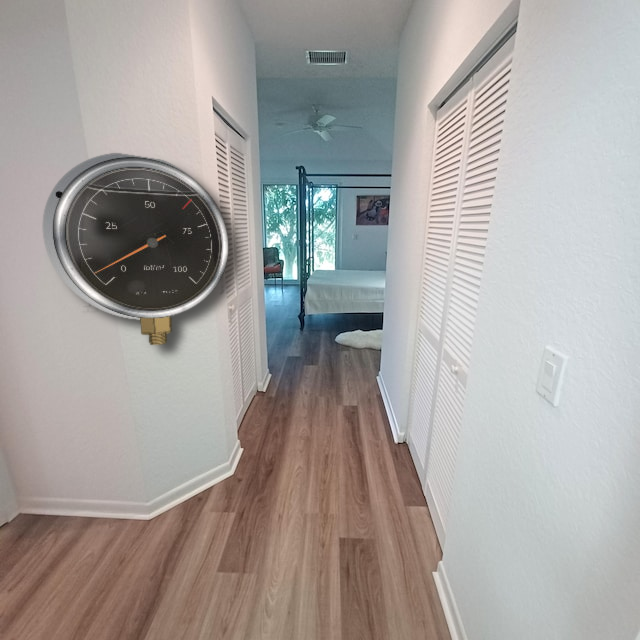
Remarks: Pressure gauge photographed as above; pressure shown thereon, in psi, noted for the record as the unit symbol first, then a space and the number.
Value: psi 5
